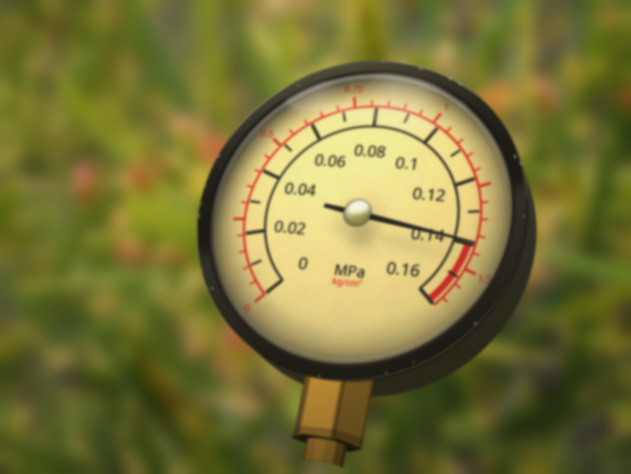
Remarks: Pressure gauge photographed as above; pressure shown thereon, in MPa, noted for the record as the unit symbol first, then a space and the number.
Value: MPa 0.14
